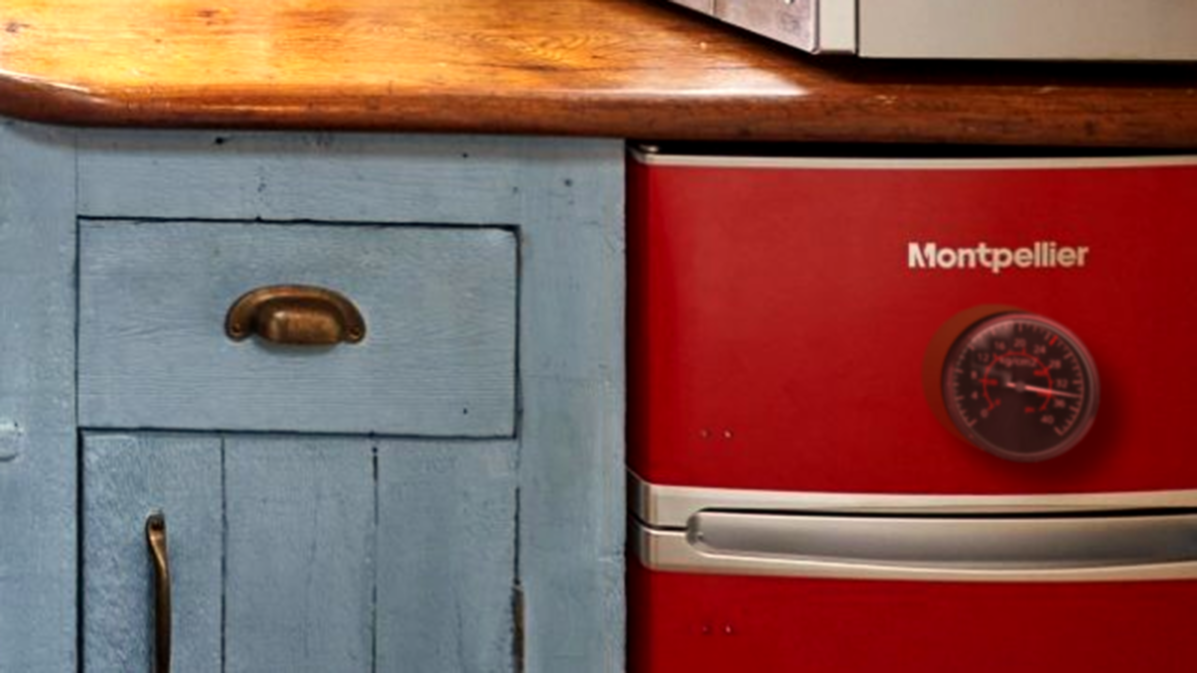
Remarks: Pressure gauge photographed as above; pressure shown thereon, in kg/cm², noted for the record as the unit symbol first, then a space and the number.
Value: kg/cm² 34
